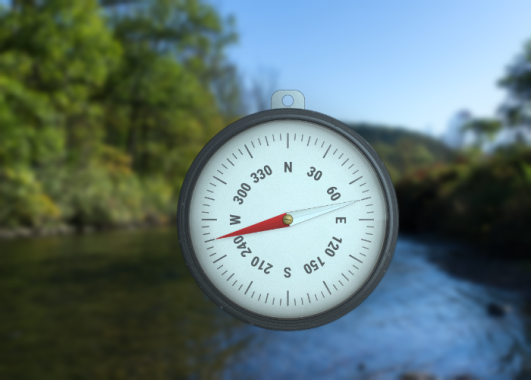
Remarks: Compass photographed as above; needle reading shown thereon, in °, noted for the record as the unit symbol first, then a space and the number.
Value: ° 255
